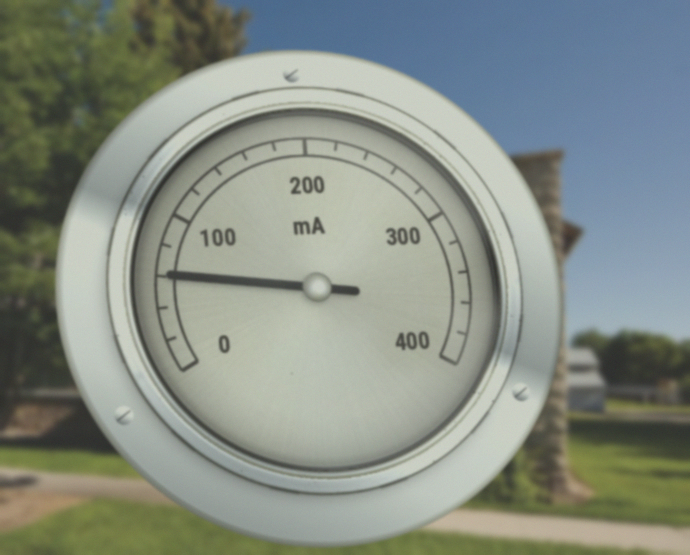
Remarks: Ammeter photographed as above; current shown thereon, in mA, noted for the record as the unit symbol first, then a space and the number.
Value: mA 60
